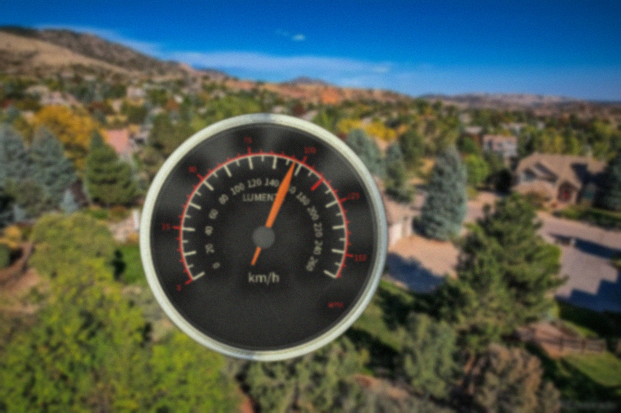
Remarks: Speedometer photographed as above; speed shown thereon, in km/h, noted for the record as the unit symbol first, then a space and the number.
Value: km/h 155
